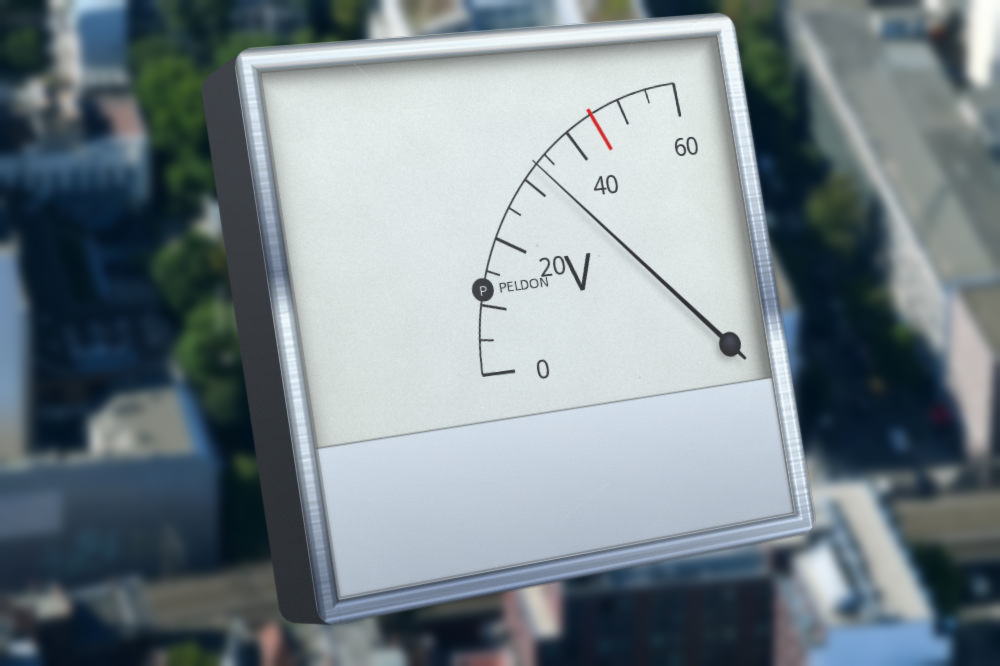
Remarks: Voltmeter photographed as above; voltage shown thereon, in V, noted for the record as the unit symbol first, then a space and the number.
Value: V 32.5
